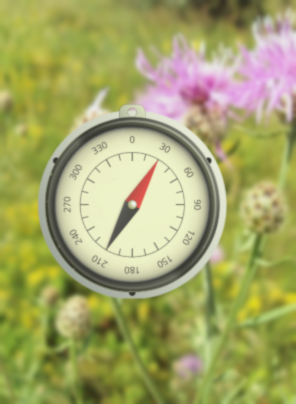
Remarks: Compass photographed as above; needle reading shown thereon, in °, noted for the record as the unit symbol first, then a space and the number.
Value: ° 30
